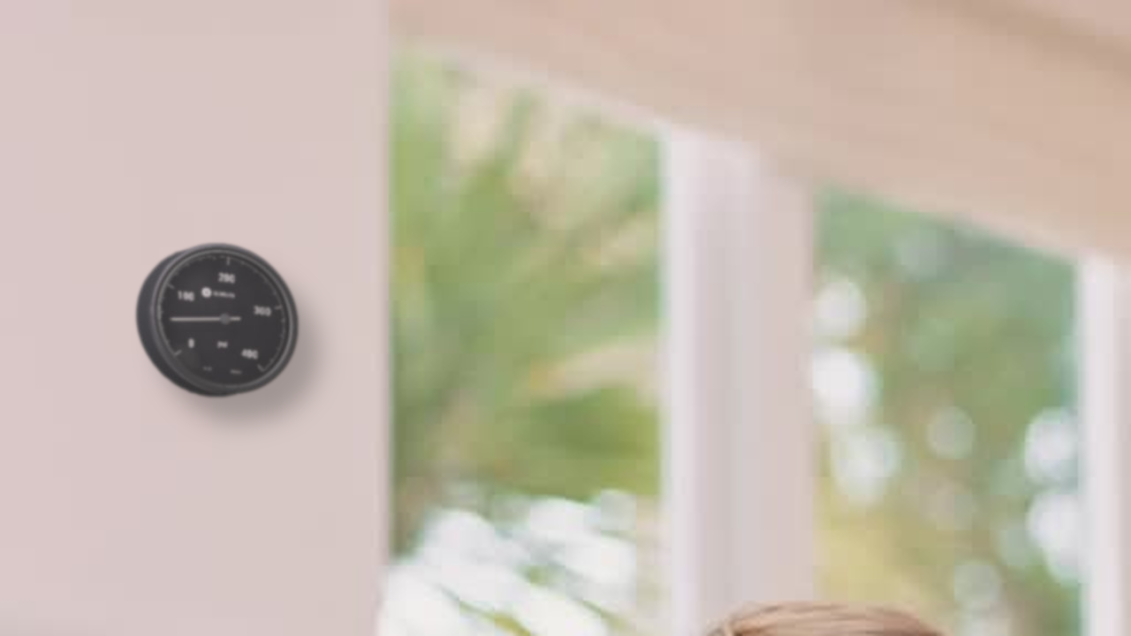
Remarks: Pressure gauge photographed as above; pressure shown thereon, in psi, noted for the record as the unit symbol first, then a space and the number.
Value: psi 50
